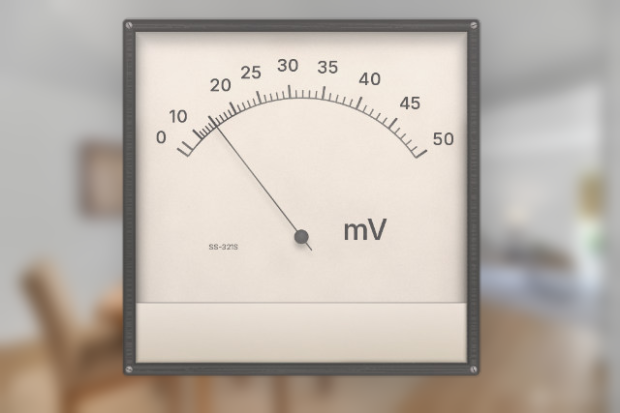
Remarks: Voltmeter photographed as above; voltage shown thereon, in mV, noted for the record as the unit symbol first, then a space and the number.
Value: mV 15
